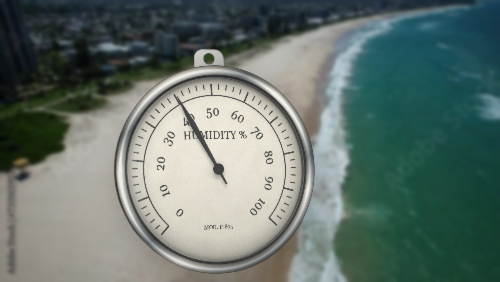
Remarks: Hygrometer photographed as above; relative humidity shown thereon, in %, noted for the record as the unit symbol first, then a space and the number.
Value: % 40
